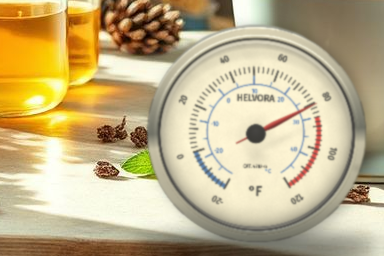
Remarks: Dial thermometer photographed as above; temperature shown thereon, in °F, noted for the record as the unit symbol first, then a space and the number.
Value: °F 80
